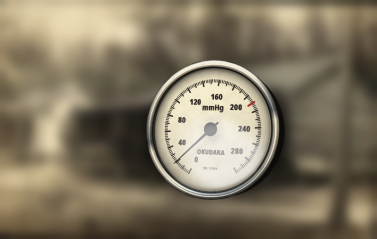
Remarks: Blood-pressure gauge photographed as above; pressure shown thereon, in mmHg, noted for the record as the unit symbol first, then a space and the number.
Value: mmHg 20
